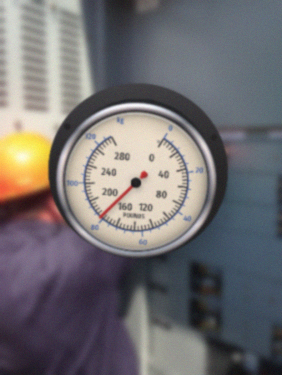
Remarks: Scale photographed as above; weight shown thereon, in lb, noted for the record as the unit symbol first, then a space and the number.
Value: lb 180
